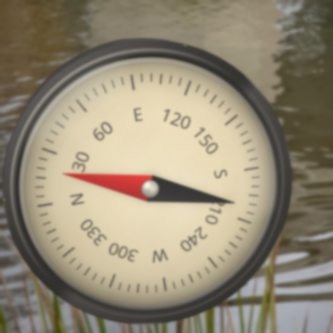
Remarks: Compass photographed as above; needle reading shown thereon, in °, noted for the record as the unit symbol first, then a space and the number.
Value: ° 20
